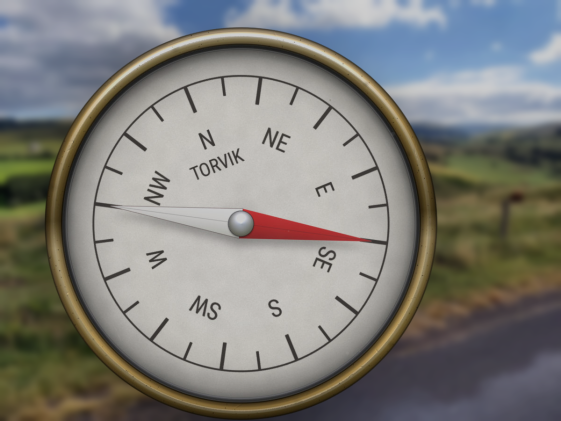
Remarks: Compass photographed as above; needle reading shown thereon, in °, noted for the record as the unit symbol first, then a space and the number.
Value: ° 120
